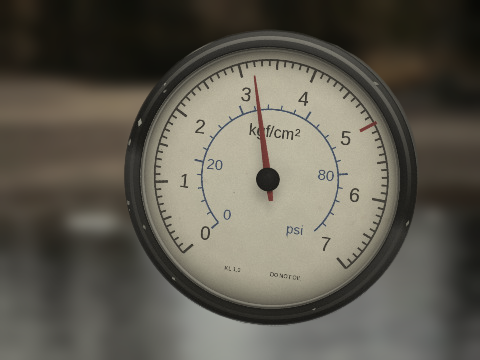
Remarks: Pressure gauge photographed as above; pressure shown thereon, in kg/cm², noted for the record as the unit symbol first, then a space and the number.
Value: kg/cm² 3.2
